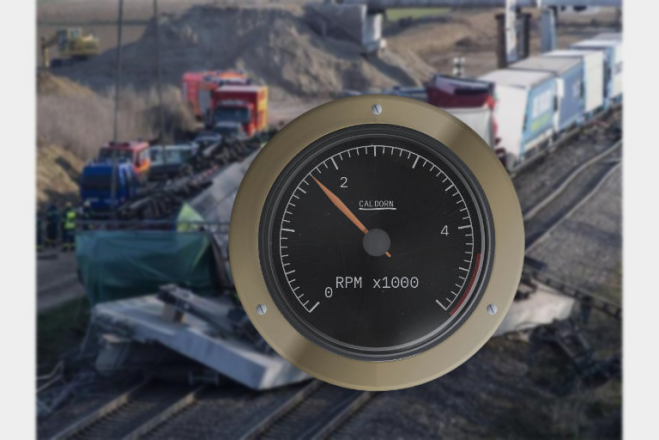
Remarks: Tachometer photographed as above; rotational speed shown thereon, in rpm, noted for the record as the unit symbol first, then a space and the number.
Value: rpm 1700
